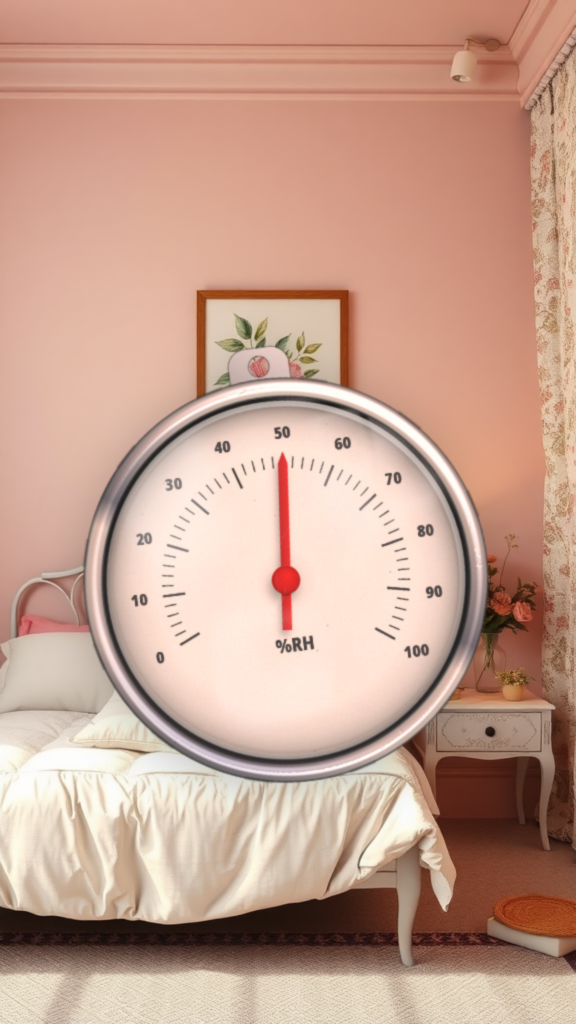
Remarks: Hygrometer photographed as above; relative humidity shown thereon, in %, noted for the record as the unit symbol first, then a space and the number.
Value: % 50
